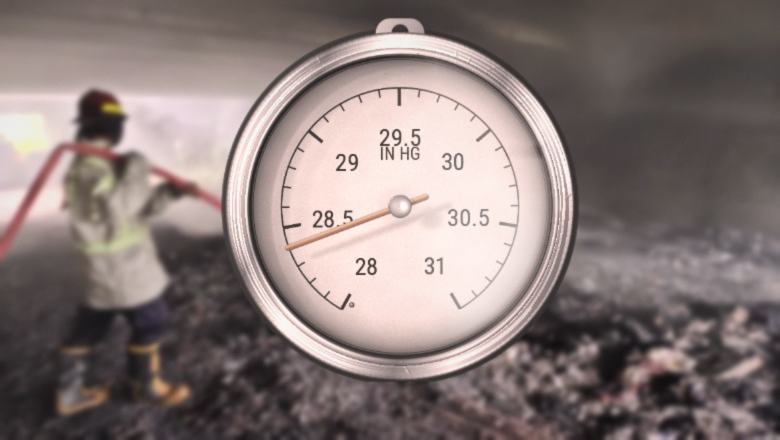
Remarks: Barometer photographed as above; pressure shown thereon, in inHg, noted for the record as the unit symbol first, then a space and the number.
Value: inHg 28.4
